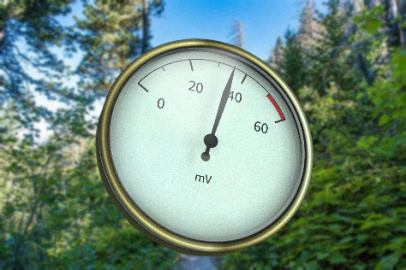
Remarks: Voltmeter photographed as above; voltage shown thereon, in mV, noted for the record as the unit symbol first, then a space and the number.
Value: mV 35
